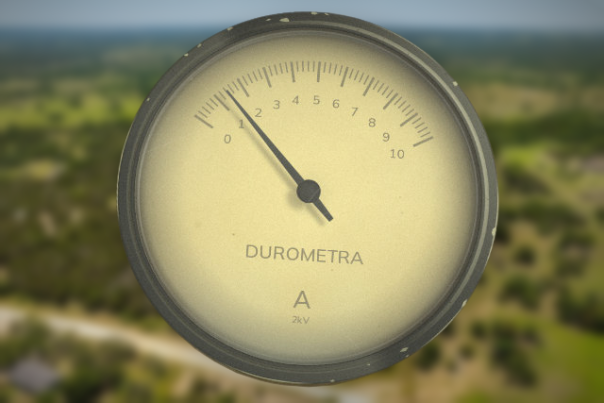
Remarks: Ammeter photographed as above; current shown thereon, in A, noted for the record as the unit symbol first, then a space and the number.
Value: A 1.4
